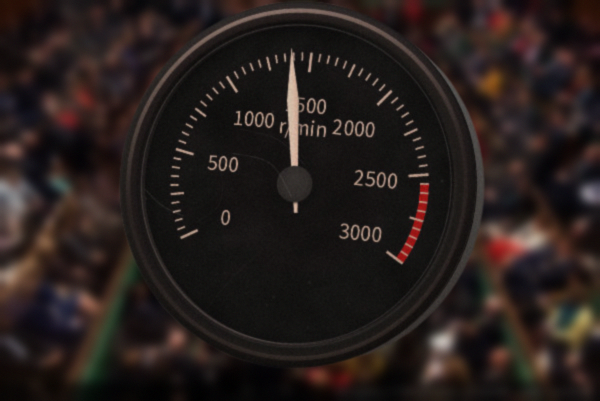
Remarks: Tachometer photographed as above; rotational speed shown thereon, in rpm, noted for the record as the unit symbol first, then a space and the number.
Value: rpm 1400
